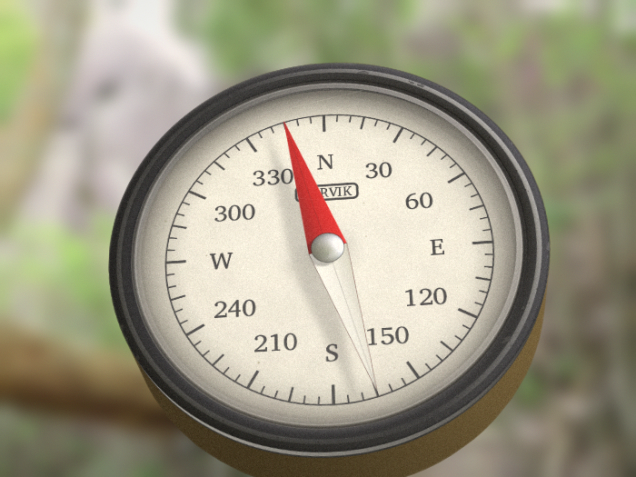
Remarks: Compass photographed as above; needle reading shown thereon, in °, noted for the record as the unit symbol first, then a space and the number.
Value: ° 345
